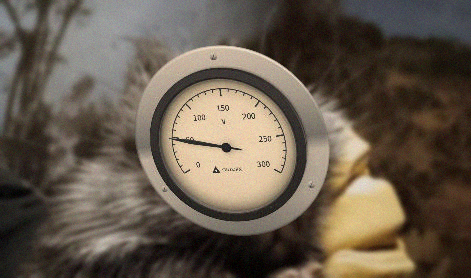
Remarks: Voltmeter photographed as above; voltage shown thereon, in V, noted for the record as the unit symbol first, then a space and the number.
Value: V 50
